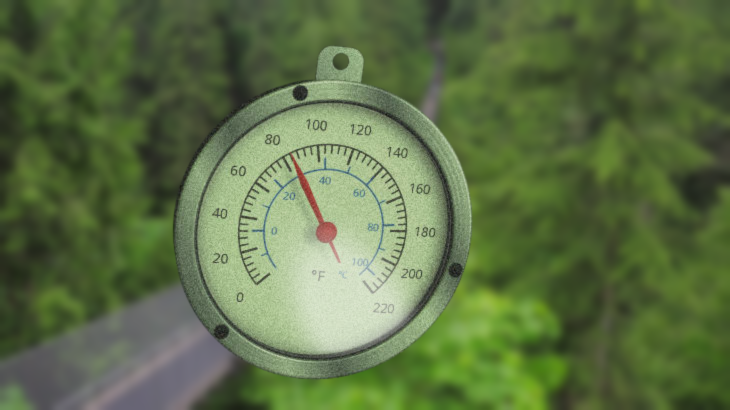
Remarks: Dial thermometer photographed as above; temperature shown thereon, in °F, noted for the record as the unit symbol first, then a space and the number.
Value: °F 84
